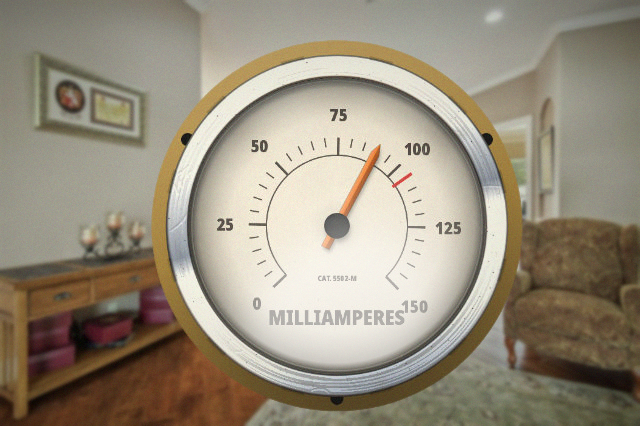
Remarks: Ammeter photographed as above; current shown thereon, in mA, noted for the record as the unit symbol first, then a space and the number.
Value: mA 90
